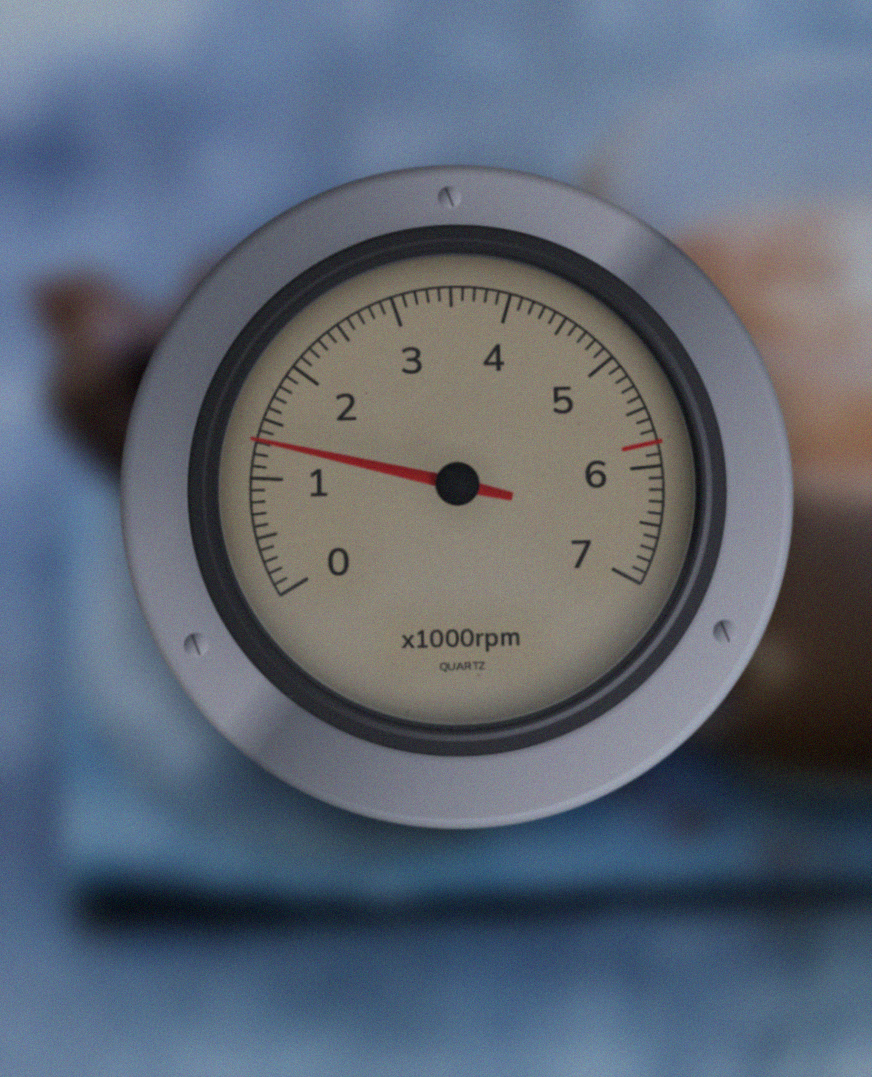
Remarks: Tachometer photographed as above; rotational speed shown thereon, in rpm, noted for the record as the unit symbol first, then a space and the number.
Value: rpm 1300
